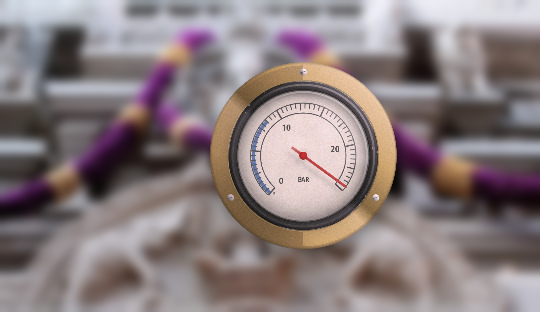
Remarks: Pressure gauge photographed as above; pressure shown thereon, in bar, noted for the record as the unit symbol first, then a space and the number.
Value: bar 24.5
